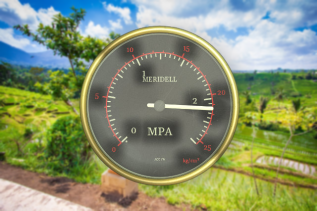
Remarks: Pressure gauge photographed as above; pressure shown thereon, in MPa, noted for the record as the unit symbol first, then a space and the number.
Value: MPa 2.1
